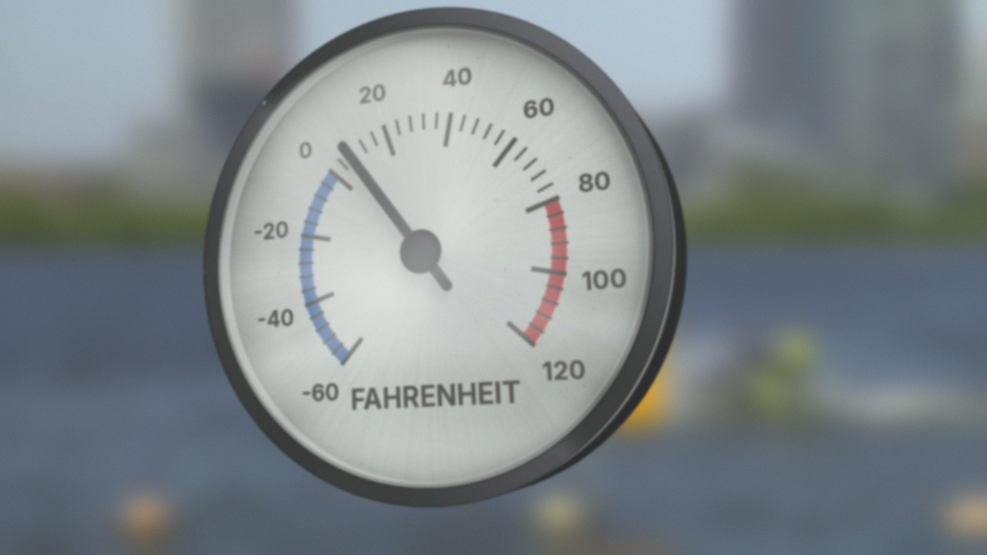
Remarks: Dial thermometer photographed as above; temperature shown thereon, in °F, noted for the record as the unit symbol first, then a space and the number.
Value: °F 8
